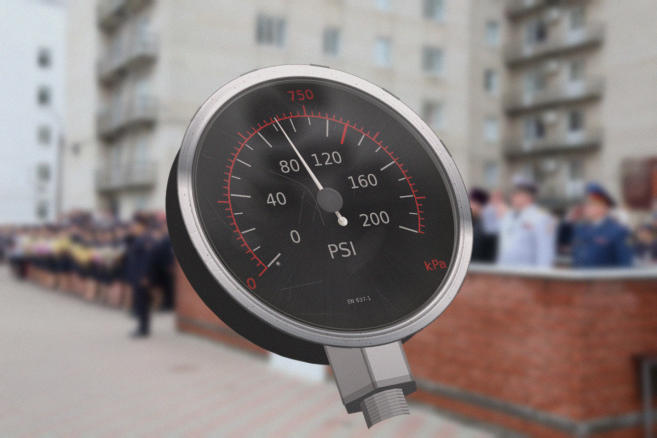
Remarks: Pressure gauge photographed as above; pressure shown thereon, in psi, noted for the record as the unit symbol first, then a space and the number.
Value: psi 90
